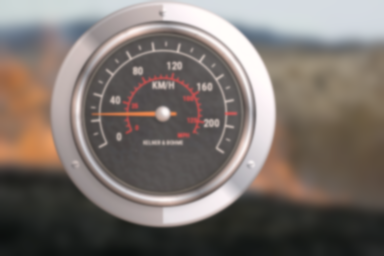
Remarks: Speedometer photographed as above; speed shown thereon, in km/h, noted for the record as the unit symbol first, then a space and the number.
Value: km/h 25
